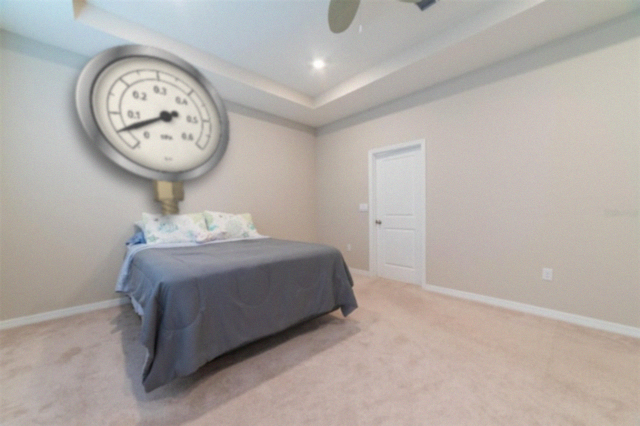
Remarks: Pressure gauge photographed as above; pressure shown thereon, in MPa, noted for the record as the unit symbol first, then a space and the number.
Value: MPa 0.05
